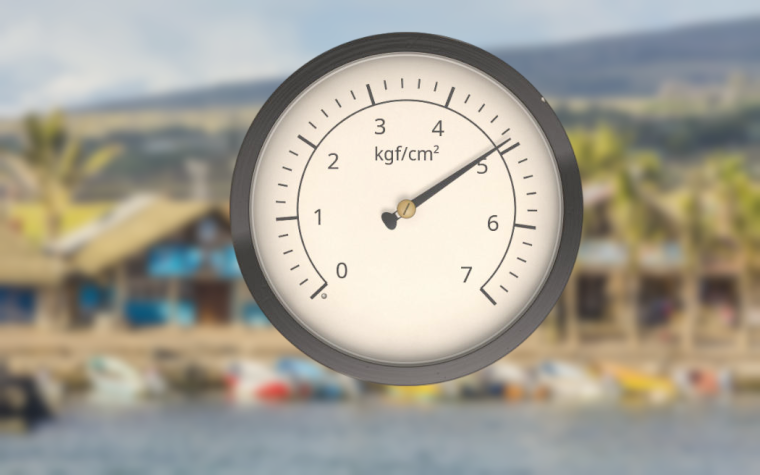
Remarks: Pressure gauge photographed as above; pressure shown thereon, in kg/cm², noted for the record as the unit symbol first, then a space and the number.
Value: kg/cm² 4.9
